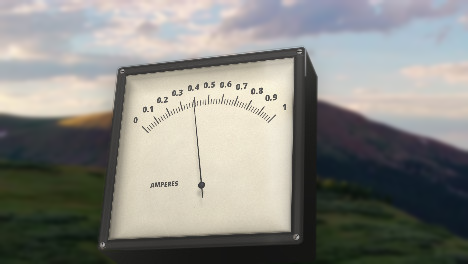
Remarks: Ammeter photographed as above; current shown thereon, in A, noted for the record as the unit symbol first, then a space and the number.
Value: A 0.4
